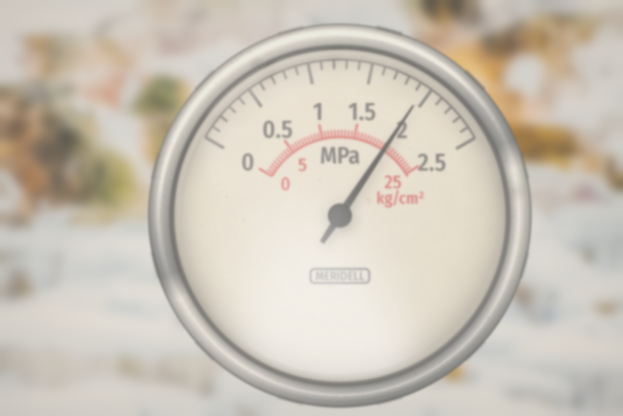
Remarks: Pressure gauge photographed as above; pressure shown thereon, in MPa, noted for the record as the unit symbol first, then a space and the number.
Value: MPa 1.95
